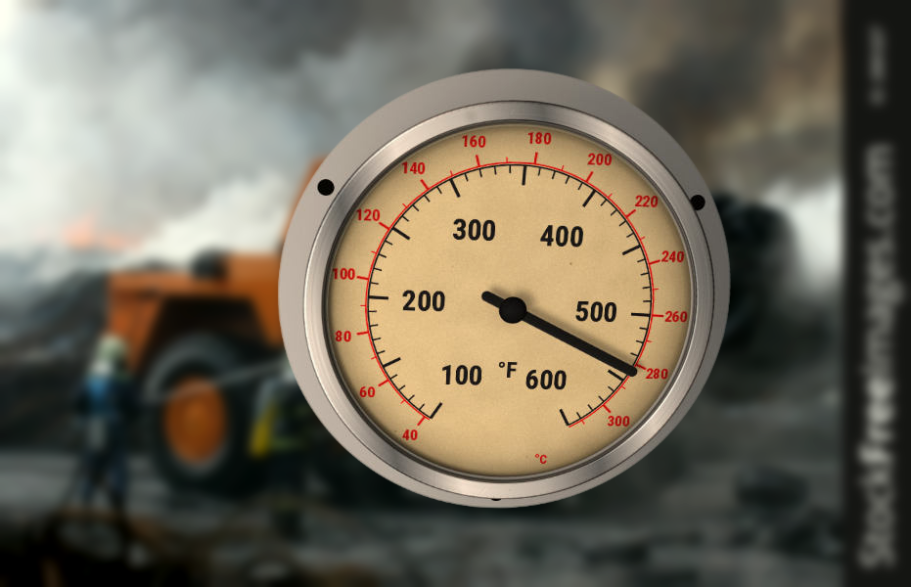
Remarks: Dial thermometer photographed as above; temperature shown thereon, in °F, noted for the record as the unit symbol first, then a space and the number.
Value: °F 540
